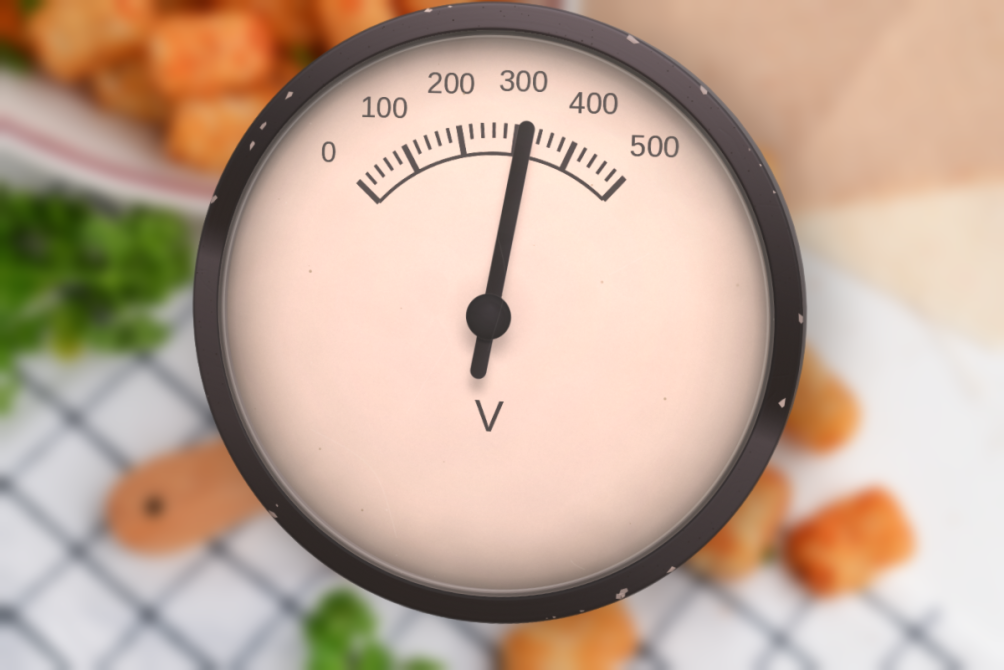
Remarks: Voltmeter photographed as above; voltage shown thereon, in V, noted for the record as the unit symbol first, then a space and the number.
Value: V 320
